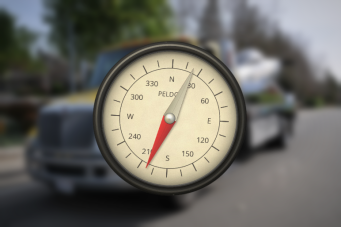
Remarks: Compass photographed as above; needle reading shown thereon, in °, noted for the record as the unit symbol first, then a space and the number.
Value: ° 202.5
